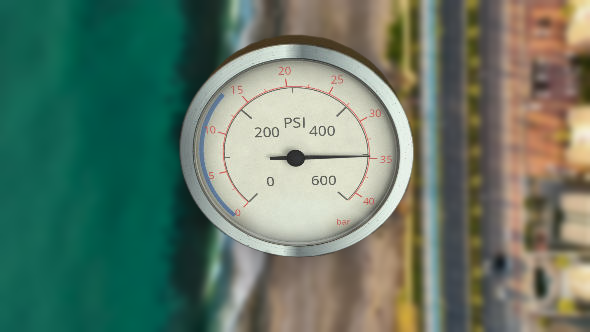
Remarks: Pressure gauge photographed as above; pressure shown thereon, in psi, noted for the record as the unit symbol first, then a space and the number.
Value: psi 500
